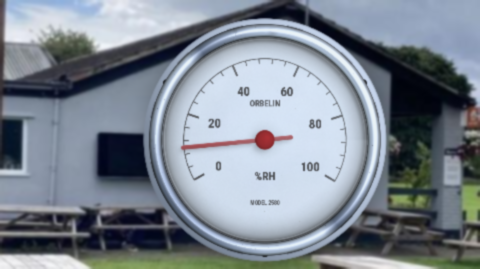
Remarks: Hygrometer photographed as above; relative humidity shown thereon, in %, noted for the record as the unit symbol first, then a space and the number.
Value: % 10
